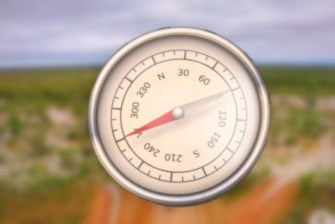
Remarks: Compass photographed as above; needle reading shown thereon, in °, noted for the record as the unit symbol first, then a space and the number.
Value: ° 270
